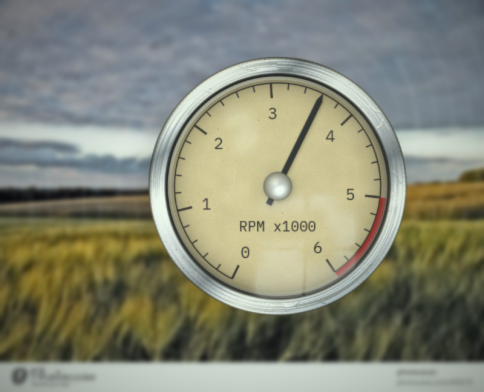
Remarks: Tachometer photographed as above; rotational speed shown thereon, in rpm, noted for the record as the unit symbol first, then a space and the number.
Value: rpm 3600
